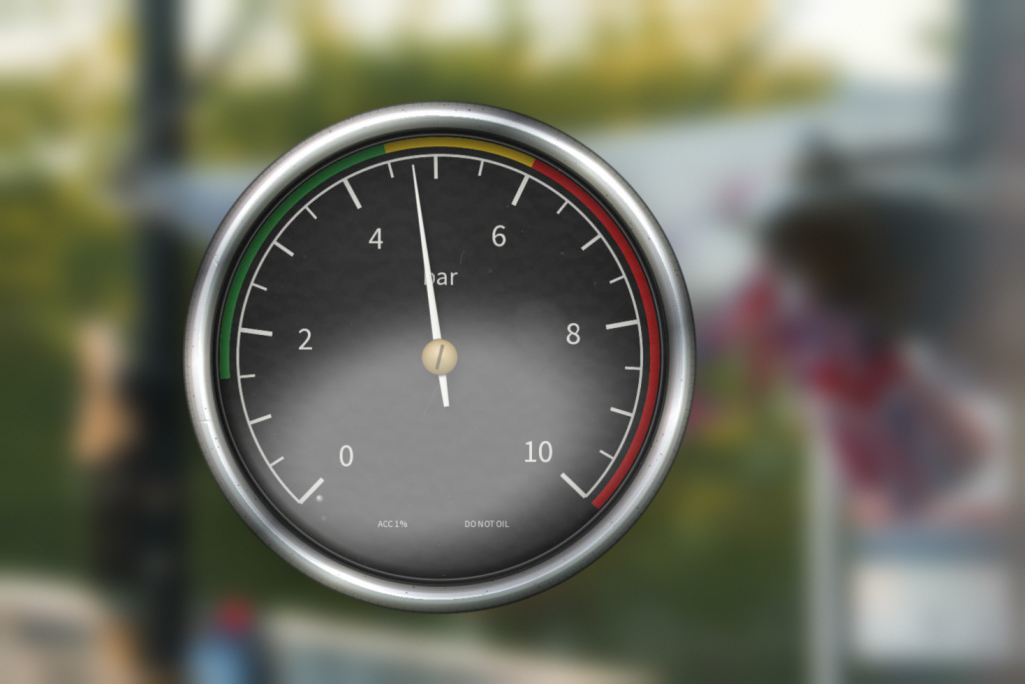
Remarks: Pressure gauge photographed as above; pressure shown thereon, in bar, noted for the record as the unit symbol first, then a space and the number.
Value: bar 4.75
